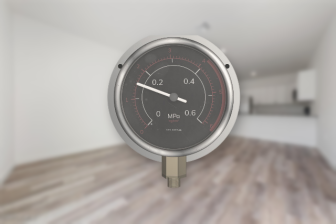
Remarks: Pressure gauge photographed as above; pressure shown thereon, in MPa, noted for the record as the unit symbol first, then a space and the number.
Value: MPa 0.15
